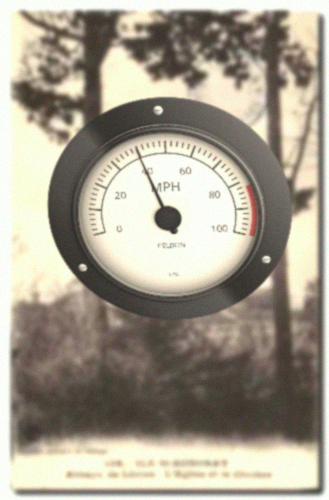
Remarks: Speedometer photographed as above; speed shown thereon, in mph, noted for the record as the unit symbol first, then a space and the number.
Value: mph 40
